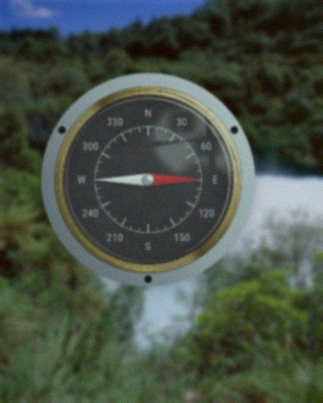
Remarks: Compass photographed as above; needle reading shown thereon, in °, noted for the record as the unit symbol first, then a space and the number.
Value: ° 90
